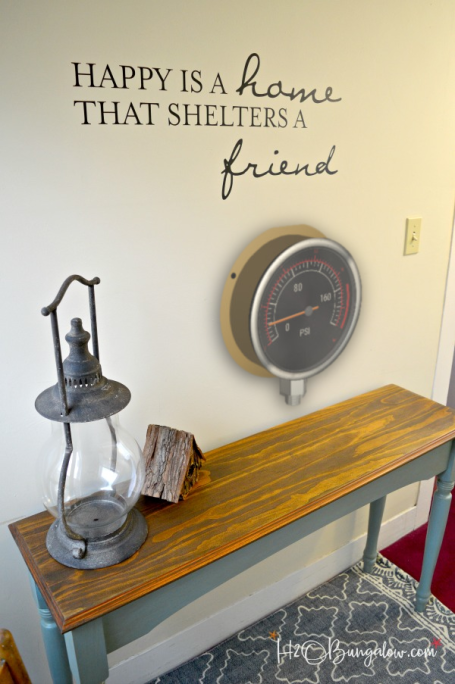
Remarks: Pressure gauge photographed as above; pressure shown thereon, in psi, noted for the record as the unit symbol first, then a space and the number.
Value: psi 20
